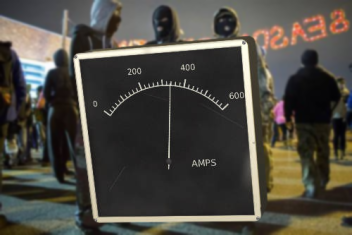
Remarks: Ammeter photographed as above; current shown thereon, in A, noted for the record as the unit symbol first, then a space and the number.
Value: A 340
